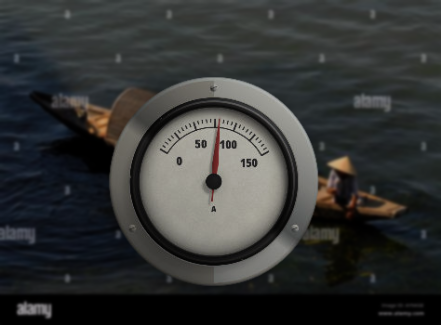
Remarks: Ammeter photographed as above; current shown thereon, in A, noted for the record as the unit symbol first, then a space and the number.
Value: A 80
